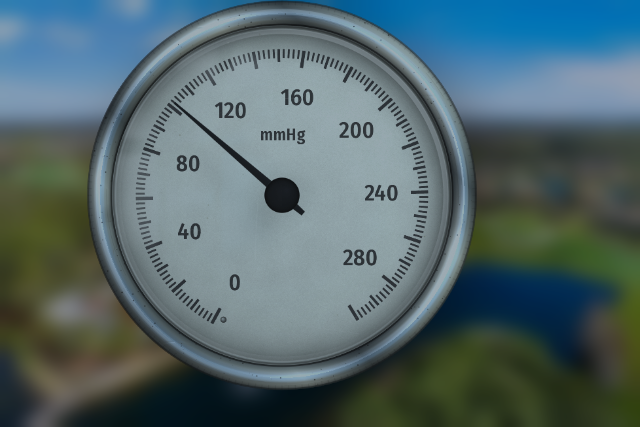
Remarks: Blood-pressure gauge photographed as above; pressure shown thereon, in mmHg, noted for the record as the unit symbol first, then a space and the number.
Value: mmHg 102
